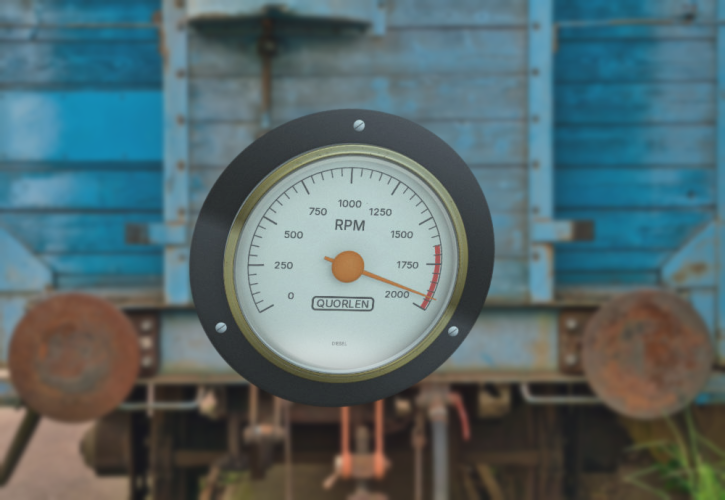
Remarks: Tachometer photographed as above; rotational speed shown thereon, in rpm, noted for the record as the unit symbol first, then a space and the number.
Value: rpm 1925
